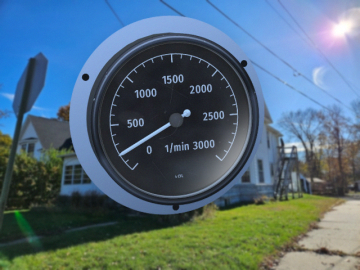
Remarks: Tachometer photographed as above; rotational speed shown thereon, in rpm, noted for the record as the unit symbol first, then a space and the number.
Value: rpm 200
